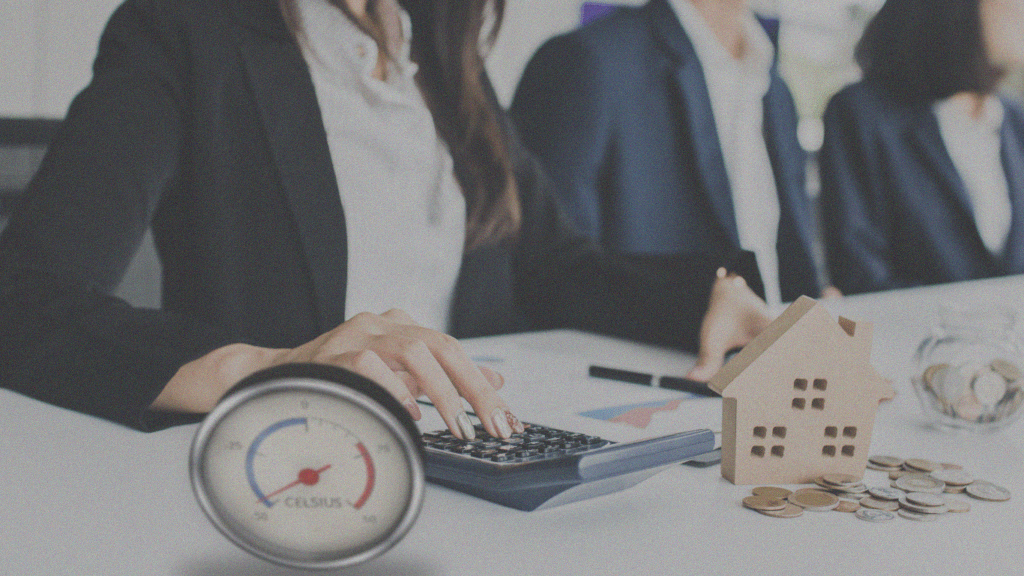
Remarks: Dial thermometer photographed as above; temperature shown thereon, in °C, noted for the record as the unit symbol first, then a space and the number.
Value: °C -45
